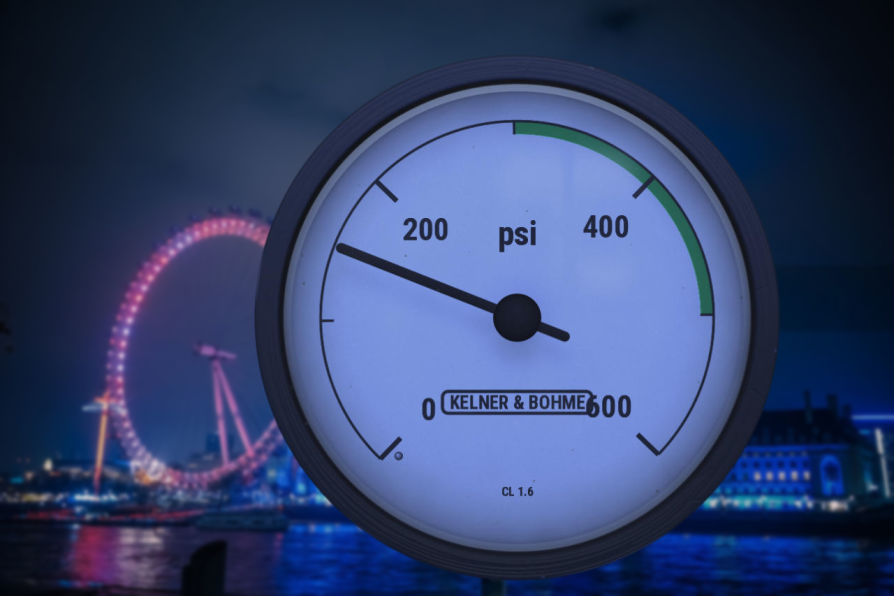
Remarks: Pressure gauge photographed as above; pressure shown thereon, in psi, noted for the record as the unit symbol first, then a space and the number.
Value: psi 150
